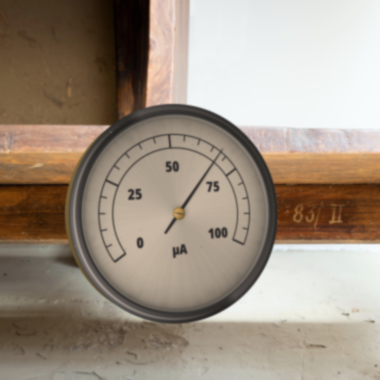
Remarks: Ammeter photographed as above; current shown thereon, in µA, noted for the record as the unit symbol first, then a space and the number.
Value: µA 67.5
